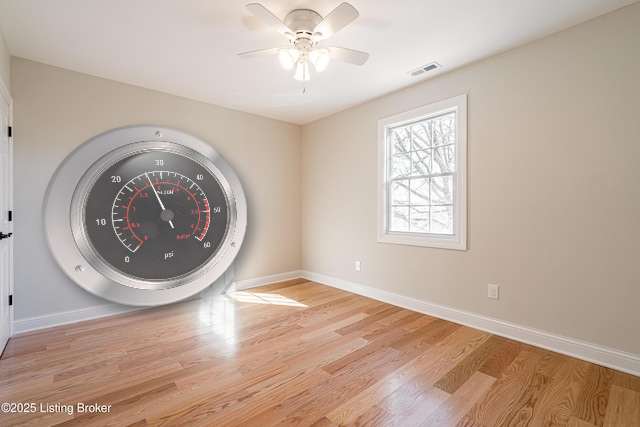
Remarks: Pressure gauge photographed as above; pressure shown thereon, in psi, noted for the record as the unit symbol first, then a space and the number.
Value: psi 26
